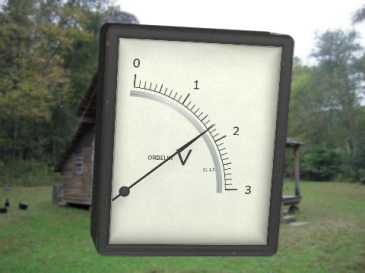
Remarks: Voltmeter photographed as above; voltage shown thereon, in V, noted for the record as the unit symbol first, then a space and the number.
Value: V 1.7
